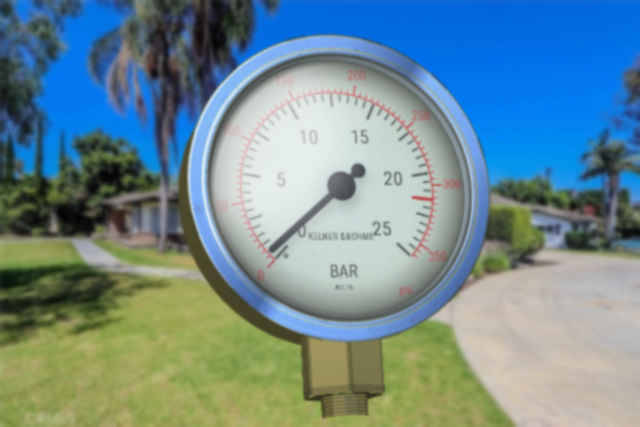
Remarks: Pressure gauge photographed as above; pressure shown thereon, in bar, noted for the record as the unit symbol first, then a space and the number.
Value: bar 0.5
